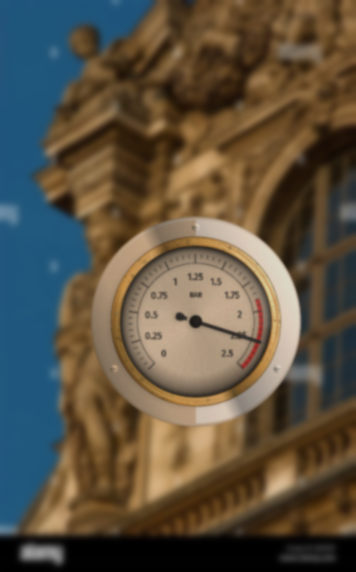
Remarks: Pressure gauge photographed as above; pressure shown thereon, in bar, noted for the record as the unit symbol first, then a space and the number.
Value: bar 2.25
